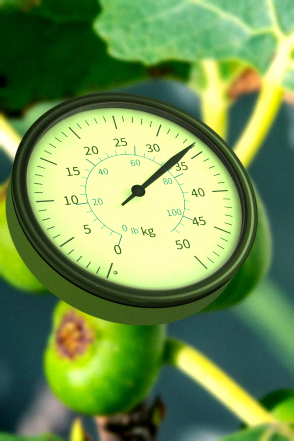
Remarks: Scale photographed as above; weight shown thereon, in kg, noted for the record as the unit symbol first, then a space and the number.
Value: kg 34
